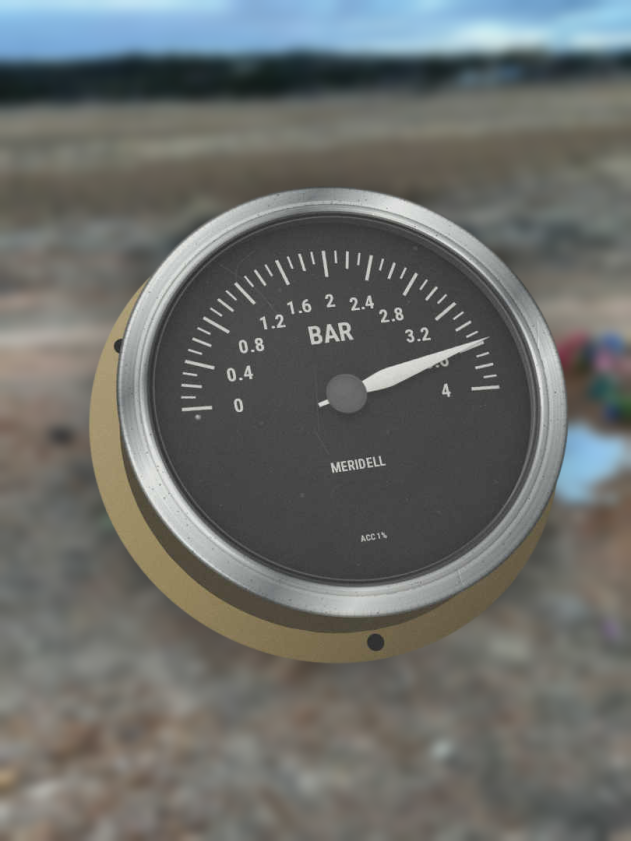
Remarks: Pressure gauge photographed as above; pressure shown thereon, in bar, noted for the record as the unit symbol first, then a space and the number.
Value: bar 3.6
